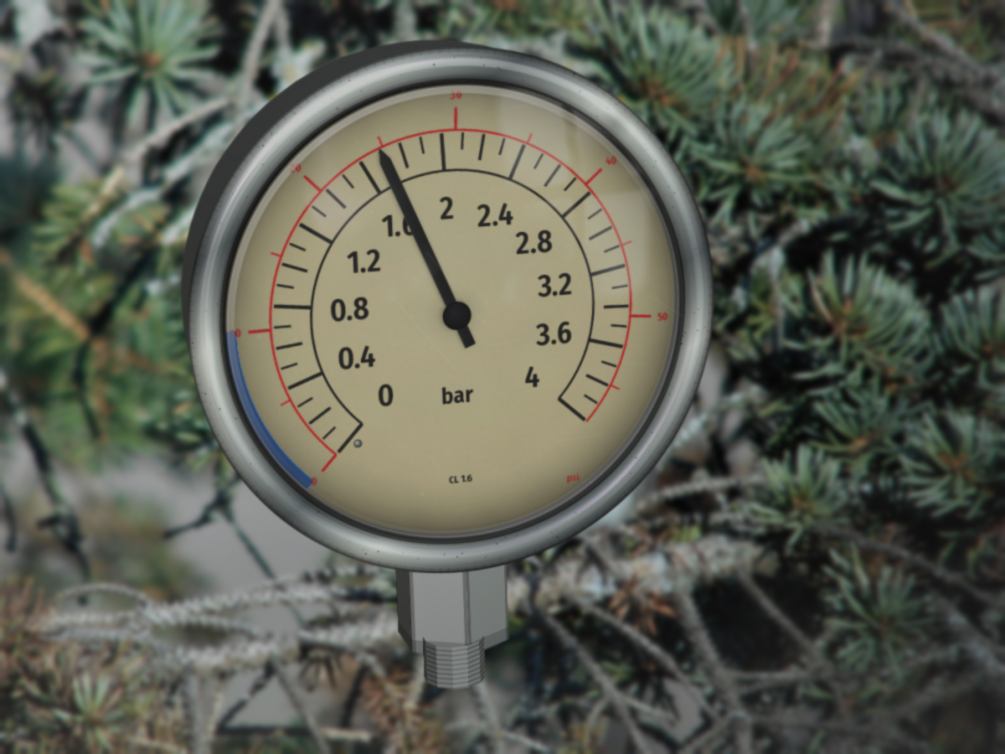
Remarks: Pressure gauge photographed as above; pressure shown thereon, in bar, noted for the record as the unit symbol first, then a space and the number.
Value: bar 1.7
